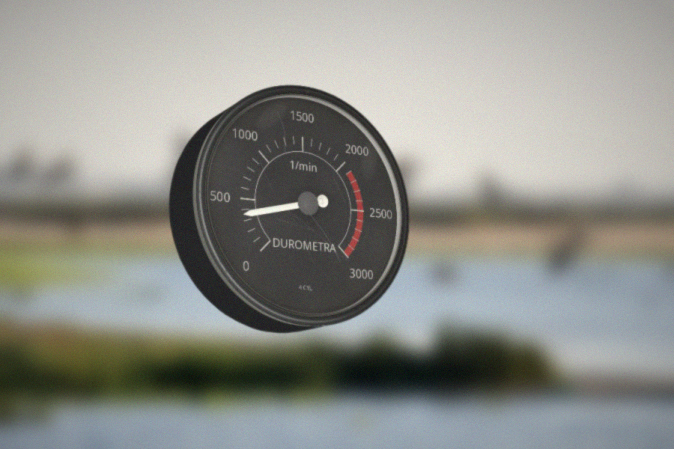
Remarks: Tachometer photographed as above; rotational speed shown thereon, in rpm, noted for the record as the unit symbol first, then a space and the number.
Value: rpm 350
